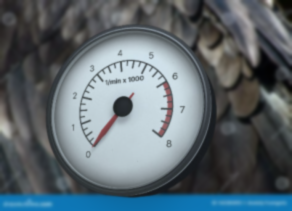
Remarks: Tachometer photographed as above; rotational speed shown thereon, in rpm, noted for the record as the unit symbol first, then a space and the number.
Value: rpm 0
